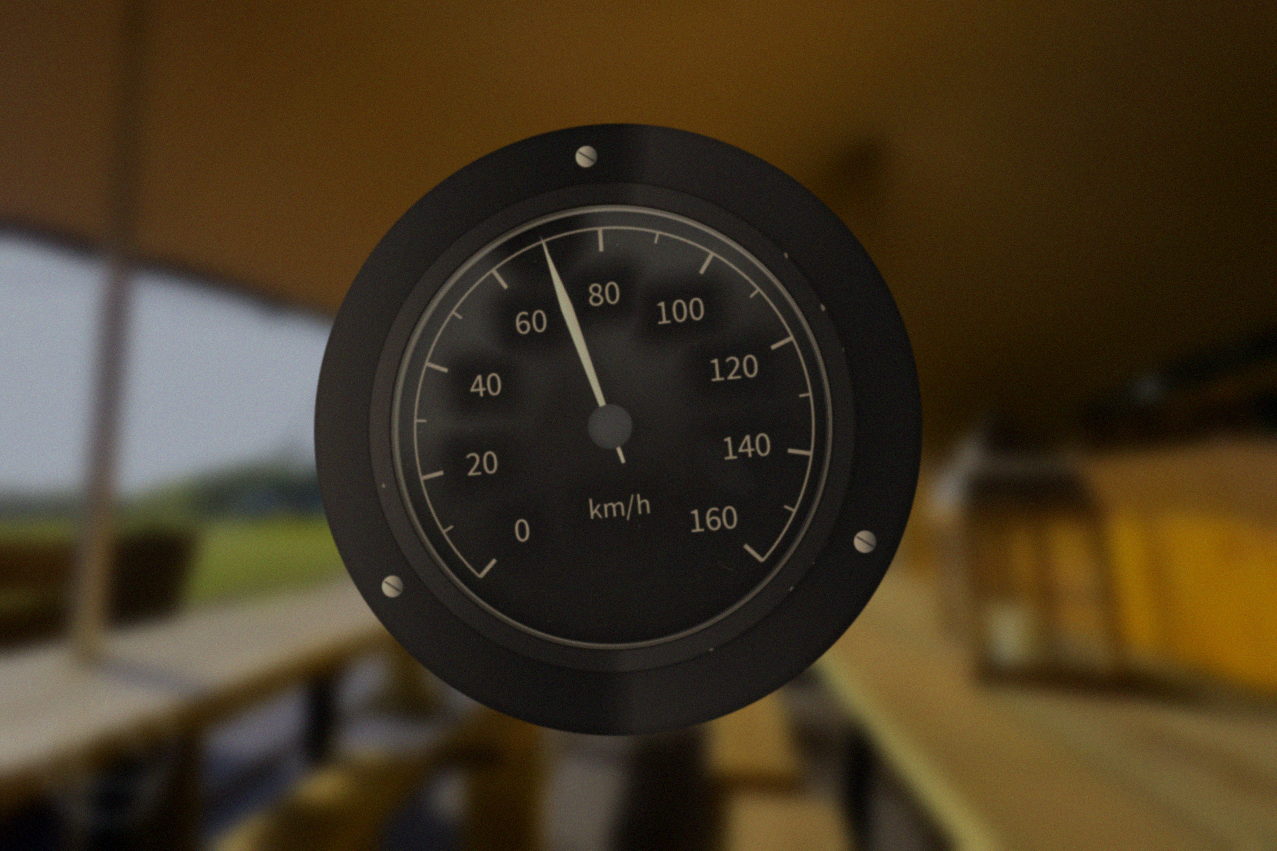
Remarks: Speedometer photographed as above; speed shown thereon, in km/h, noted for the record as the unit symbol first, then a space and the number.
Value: km/h 70
